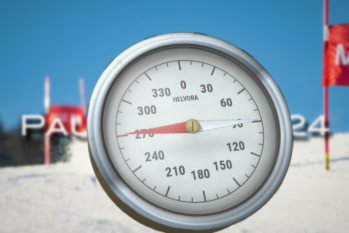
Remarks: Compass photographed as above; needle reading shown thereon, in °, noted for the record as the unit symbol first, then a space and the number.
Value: ° 270
